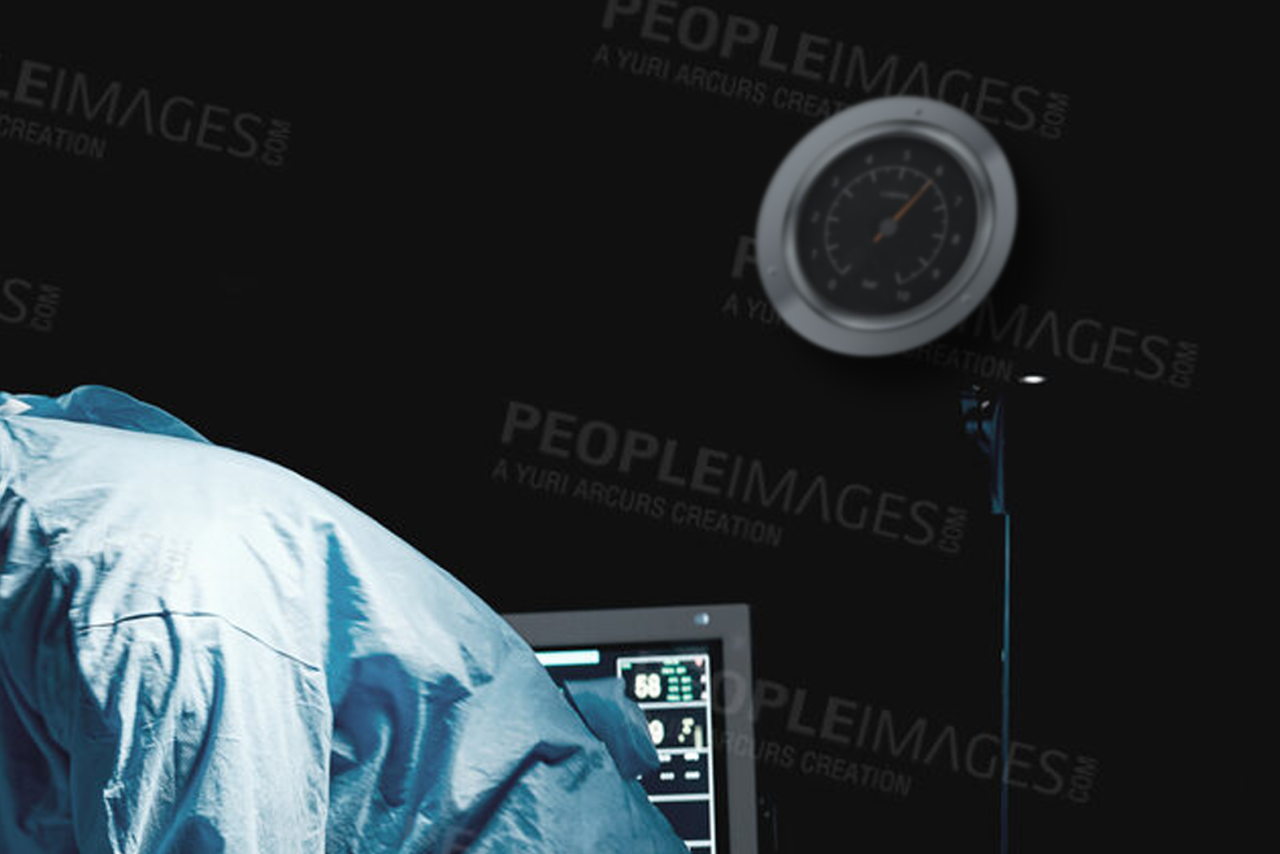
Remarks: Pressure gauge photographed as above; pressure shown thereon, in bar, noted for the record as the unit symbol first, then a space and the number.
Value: bar 6
